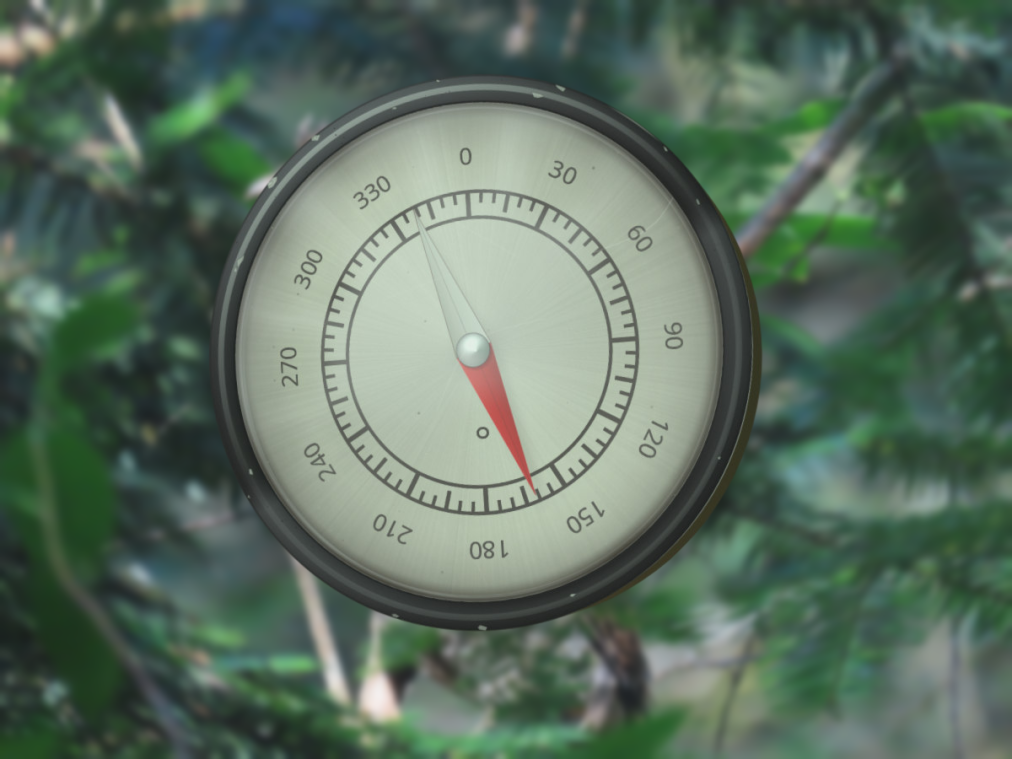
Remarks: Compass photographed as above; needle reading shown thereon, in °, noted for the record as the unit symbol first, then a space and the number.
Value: ° 160
